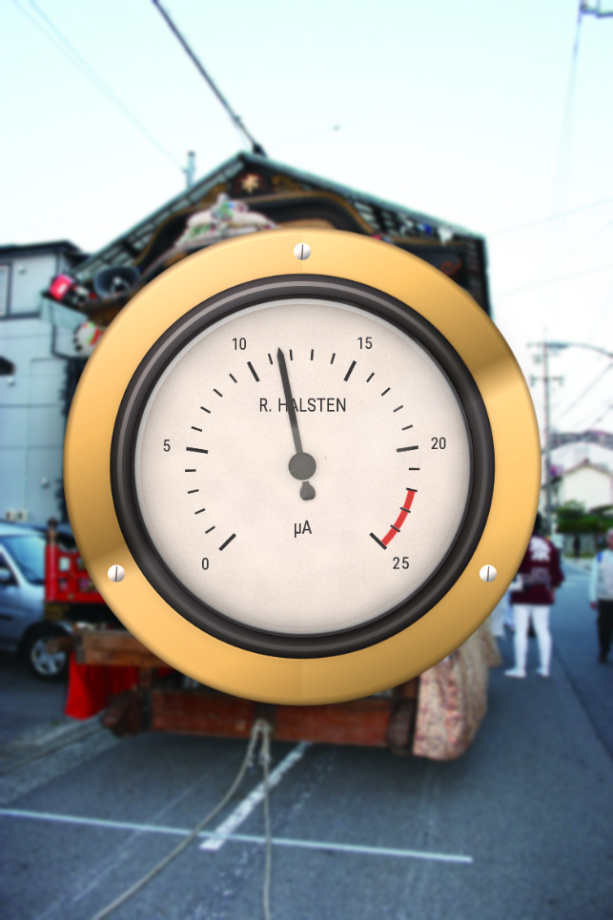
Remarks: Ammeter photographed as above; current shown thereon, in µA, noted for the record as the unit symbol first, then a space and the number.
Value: µA 11.5
